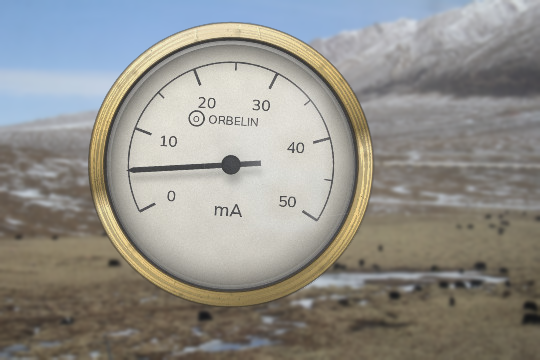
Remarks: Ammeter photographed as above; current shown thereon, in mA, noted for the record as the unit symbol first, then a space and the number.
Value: mA 5
